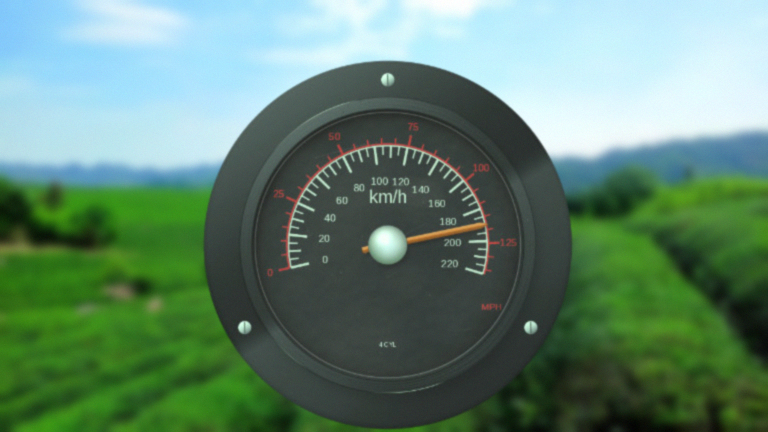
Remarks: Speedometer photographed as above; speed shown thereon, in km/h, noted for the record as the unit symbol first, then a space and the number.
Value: km/h 190
